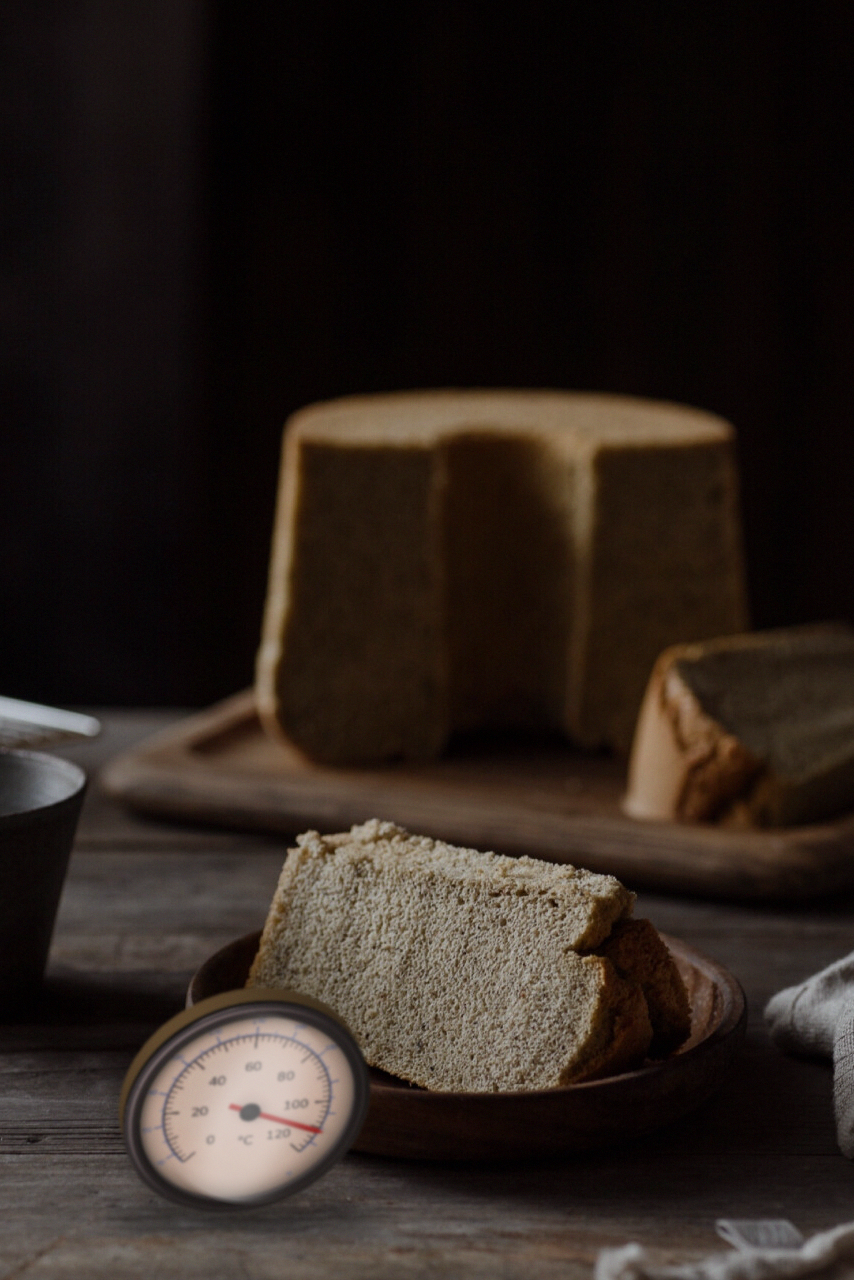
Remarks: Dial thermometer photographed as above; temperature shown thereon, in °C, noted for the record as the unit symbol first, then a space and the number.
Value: °C 110
